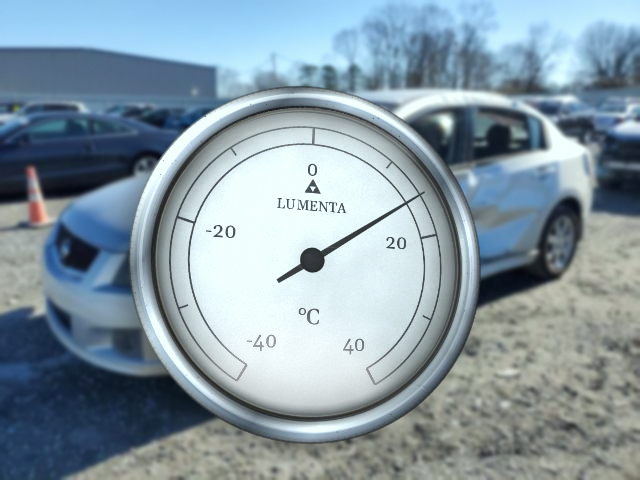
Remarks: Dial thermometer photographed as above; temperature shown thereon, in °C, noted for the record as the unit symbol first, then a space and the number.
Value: °C 15
